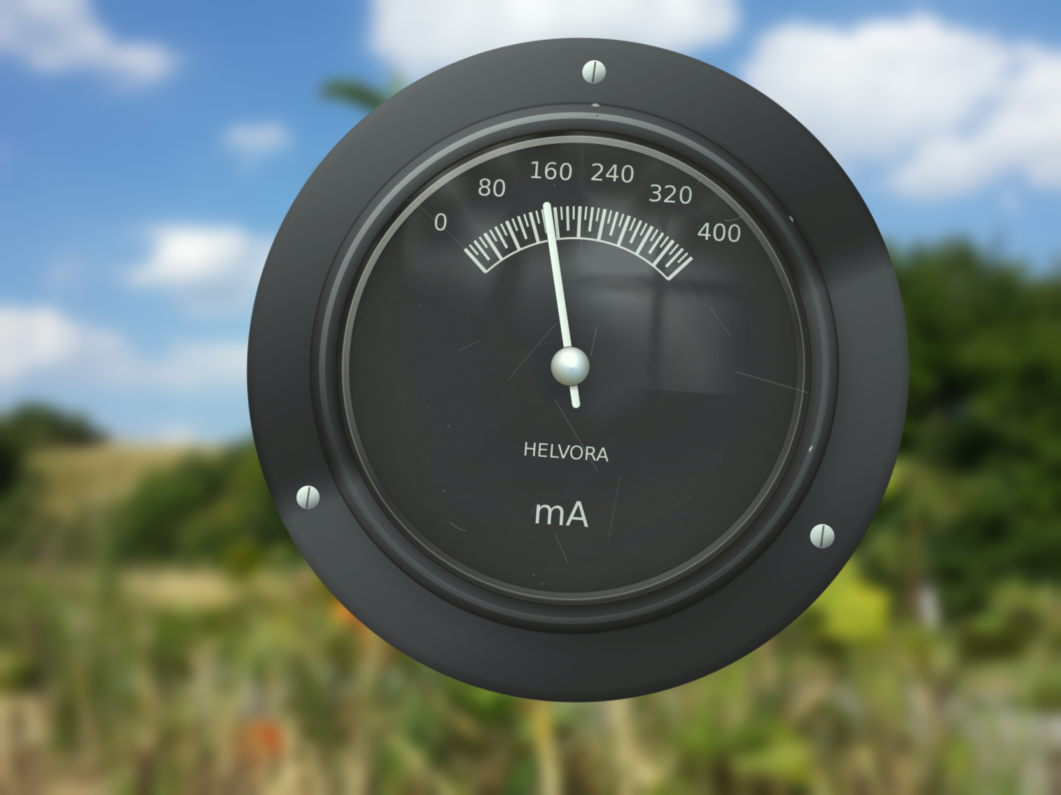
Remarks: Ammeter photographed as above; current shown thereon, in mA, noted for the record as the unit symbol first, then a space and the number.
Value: mA 150
